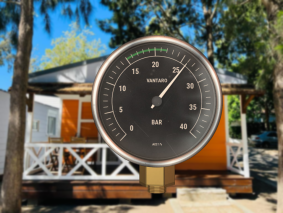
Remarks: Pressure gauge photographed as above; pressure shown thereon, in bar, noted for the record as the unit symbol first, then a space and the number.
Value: bar 26
